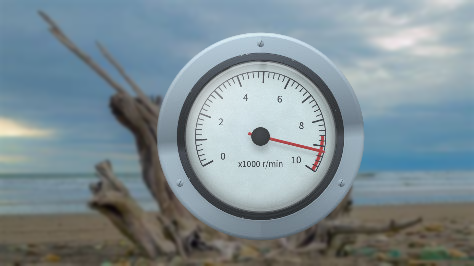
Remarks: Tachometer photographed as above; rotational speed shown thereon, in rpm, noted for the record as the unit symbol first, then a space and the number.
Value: rpm 9200
